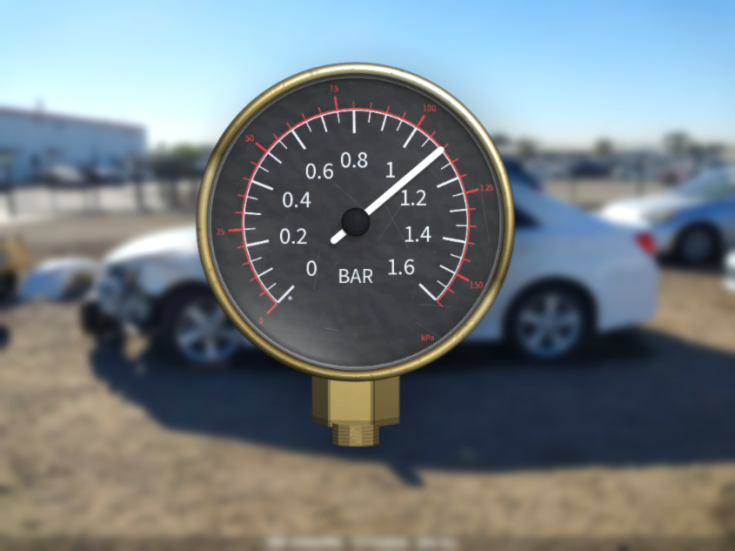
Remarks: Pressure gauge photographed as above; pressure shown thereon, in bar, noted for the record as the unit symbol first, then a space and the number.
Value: bar 1.1
